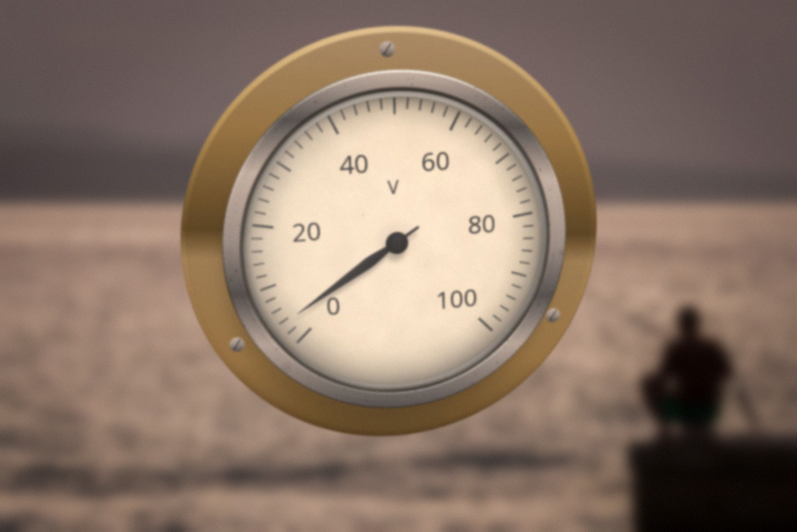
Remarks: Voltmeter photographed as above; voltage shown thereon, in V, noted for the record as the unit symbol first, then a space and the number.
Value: V 4
